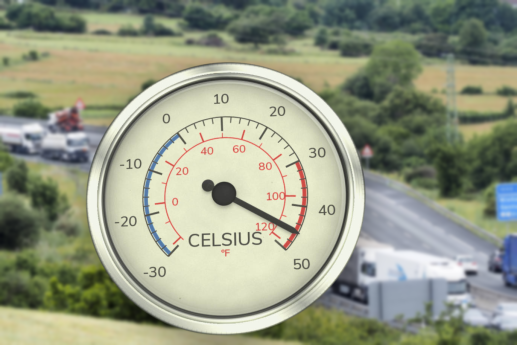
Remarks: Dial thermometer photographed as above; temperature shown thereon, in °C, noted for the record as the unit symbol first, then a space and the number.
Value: °C 46
